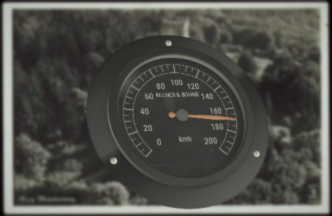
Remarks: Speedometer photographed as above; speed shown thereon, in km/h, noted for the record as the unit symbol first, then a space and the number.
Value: km/h 170
